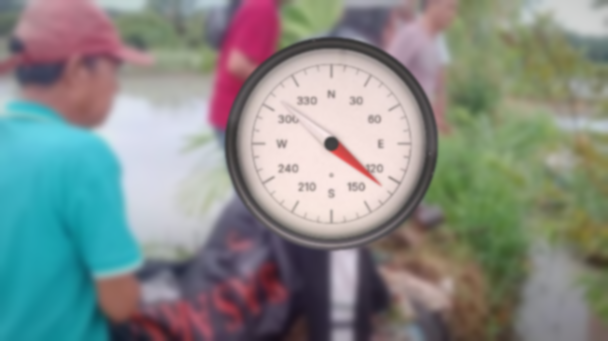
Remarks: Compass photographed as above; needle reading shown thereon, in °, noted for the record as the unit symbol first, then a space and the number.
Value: ° 130
